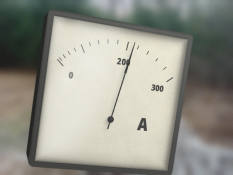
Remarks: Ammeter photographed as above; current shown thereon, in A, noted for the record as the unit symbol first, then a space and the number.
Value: A 210
